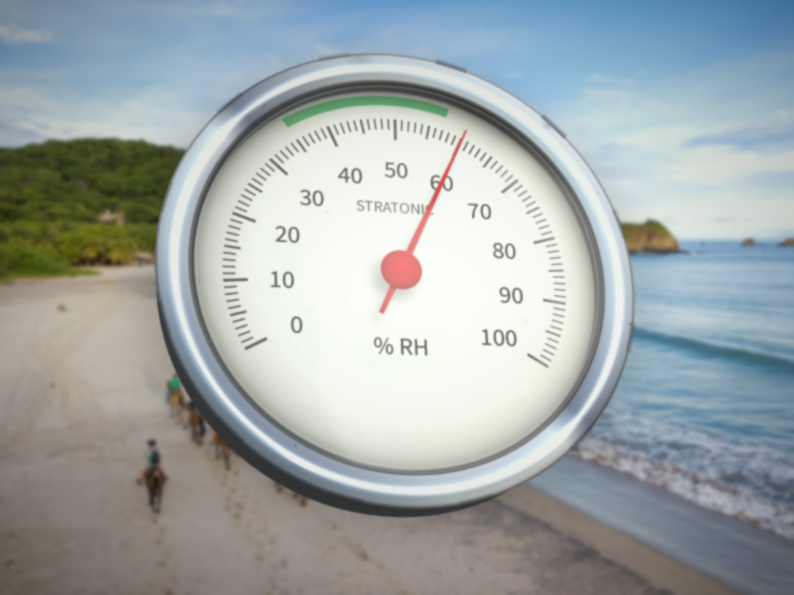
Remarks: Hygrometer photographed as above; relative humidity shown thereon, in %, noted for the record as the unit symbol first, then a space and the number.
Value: % 60
